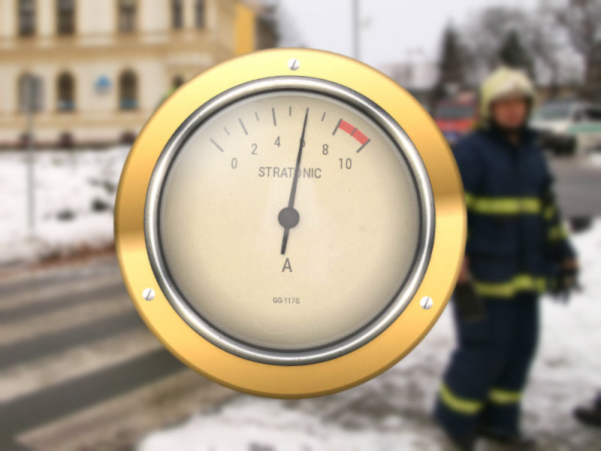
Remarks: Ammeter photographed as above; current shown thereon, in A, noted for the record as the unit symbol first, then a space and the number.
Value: A 6
